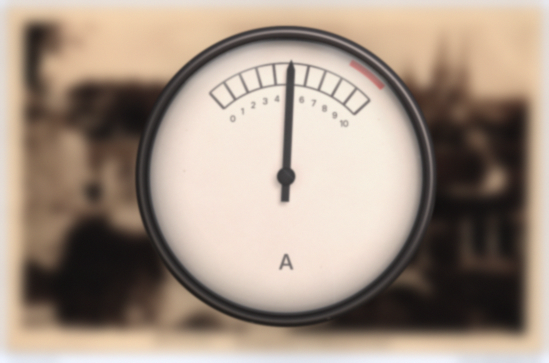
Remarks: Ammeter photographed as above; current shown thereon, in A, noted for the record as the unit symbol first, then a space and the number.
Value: A 5
